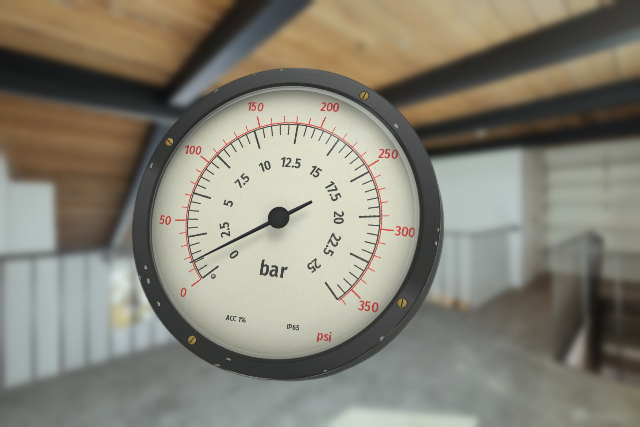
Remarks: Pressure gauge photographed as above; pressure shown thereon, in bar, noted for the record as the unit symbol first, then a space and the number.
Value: bar 1
